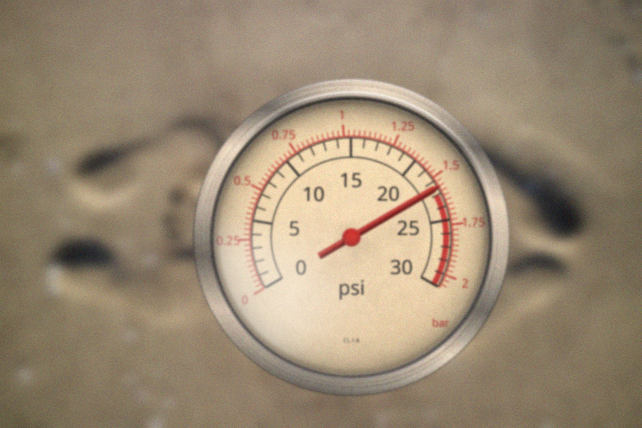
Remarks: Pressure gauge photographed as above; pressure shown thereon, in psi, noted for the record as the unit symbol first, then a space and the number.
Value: psi 22.5
